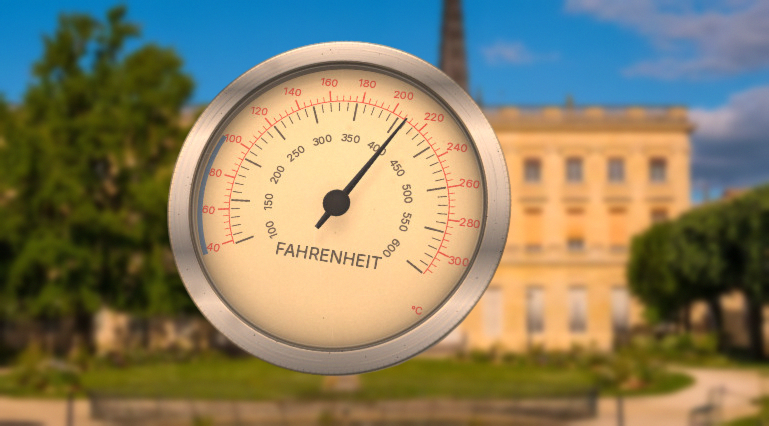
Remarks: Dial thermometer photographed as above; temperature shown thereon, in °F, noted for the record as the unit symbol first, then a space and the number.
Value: °F 410
